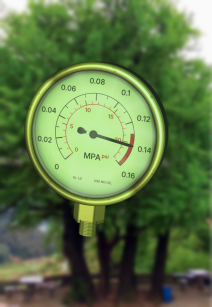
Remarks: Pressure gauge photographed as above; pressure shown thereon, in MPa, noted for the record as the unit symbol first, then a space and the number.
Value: MPa 0.14
